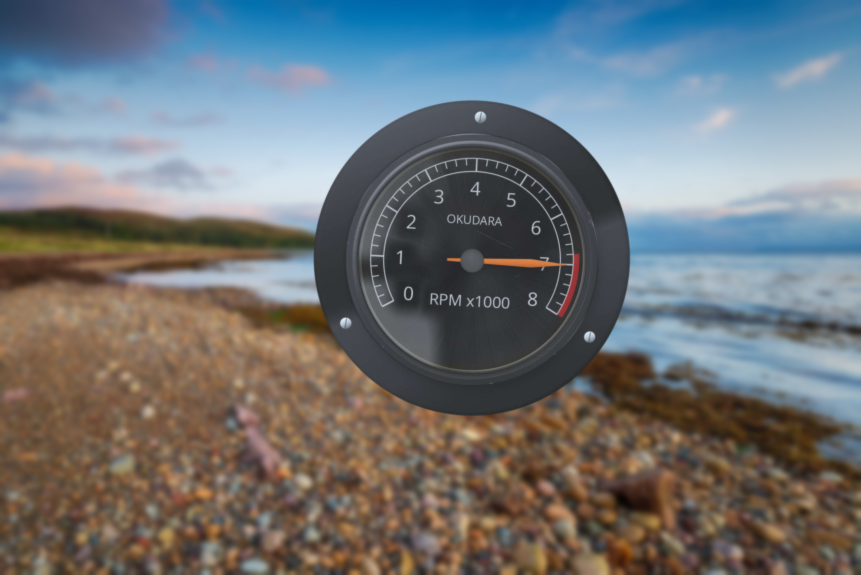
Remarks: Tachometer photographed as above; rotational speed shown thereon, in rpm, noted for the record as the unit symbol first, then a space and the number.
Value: rpm 7000
